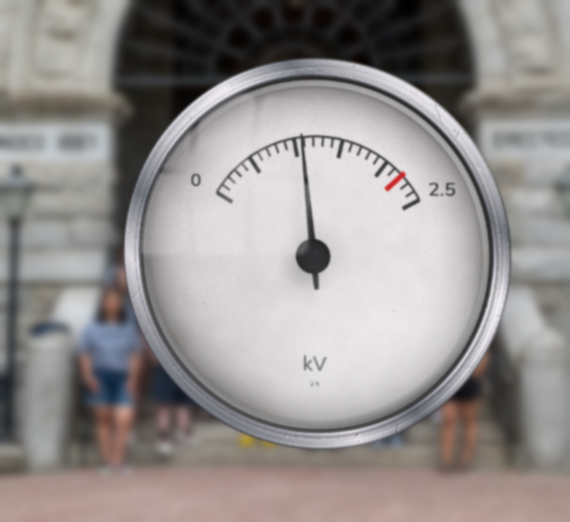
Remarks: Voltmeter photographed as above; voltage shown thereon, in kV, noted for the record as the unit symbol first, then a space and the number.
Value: kV 1.1
